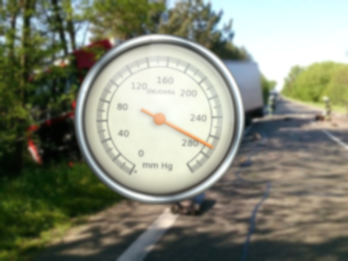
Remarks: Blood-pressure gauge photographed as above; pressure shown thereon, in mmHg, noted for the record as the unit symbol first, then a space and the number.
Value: mmHg 270
